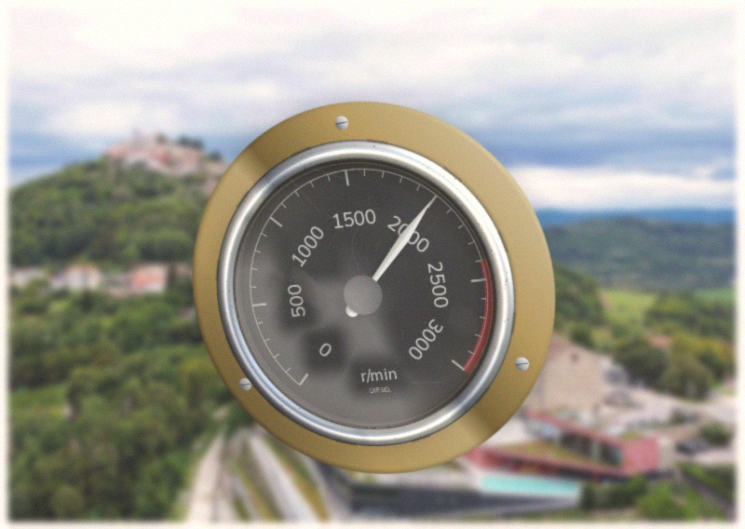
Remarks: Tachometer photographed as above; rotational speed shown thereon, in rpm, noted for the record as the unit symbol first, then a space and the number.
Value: rpm 2000
